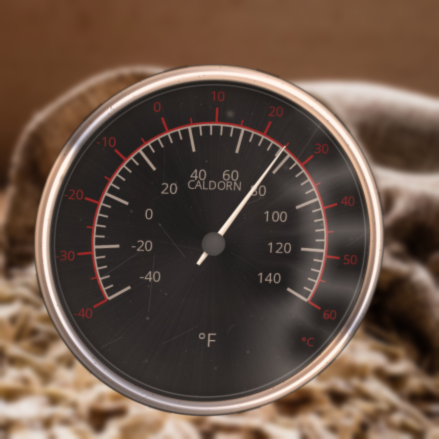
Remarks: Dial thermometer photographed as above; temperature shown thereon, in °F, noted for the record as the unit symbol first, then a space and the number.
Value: °F 76
